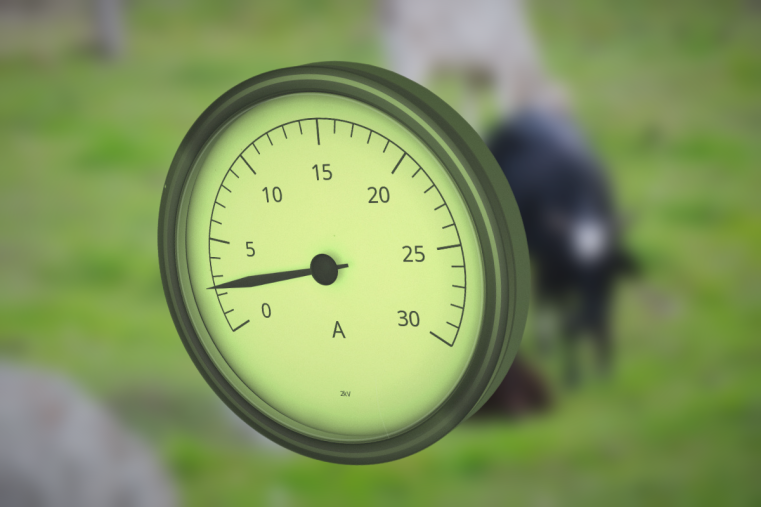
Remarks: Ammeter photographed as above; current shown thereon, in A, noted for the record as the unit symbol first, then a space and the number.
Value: A 2.5
